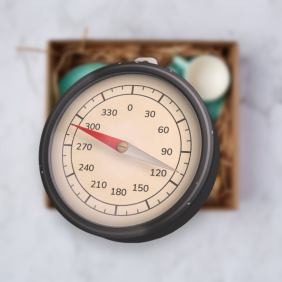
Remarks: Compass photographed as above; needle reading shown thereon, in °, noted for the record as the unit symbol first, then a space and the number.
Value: ° 290
